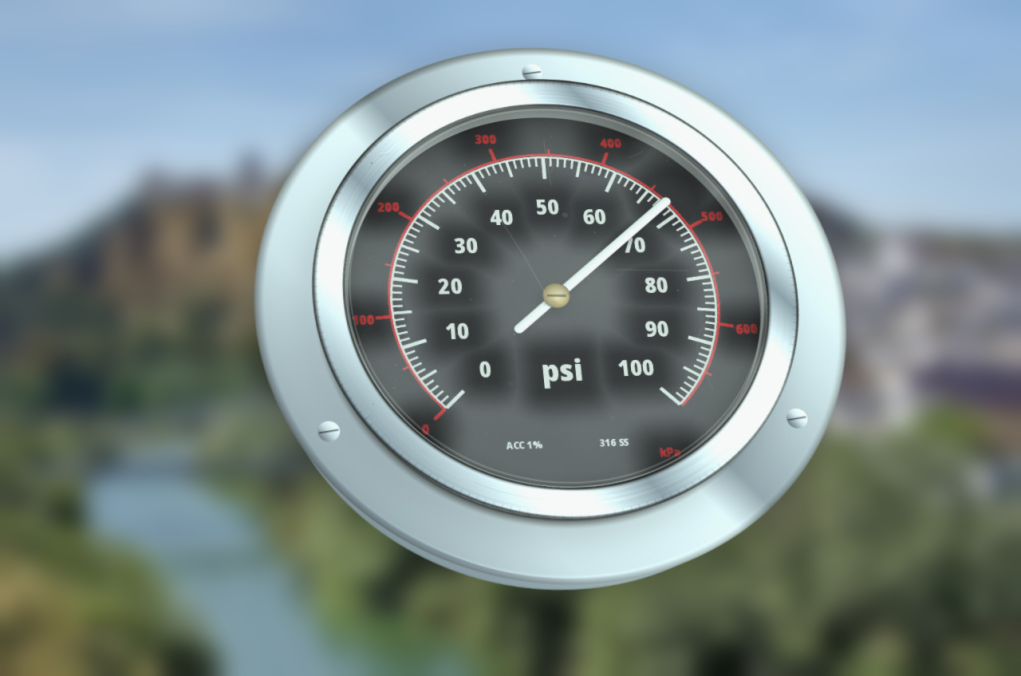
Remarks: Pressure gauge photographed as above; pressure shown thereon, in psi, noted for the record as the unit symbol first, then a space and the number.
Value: psi 68
